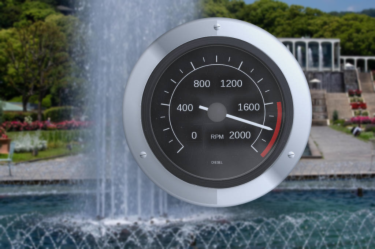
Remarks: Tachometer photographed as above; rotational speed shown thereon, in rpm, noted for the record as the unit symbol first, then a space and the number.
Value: rpm 1800
